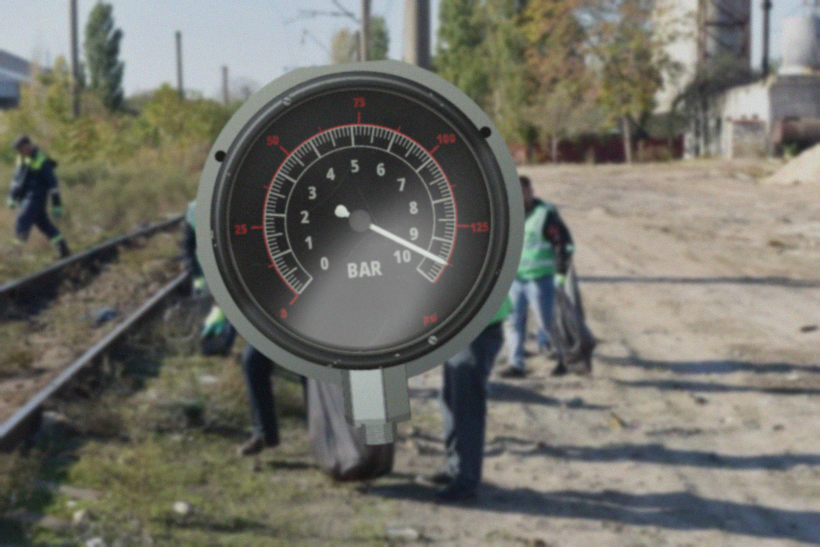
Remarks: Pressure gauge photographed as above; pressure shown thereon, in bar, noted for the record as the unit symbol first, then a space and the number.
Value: bar 9.5
